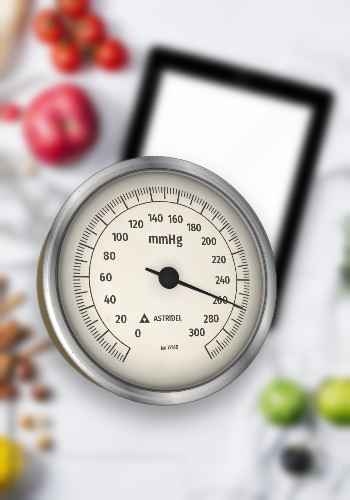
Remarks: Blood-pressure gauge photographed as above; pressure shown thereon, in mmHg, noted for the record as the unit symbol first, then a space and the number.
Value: mmHg 260
